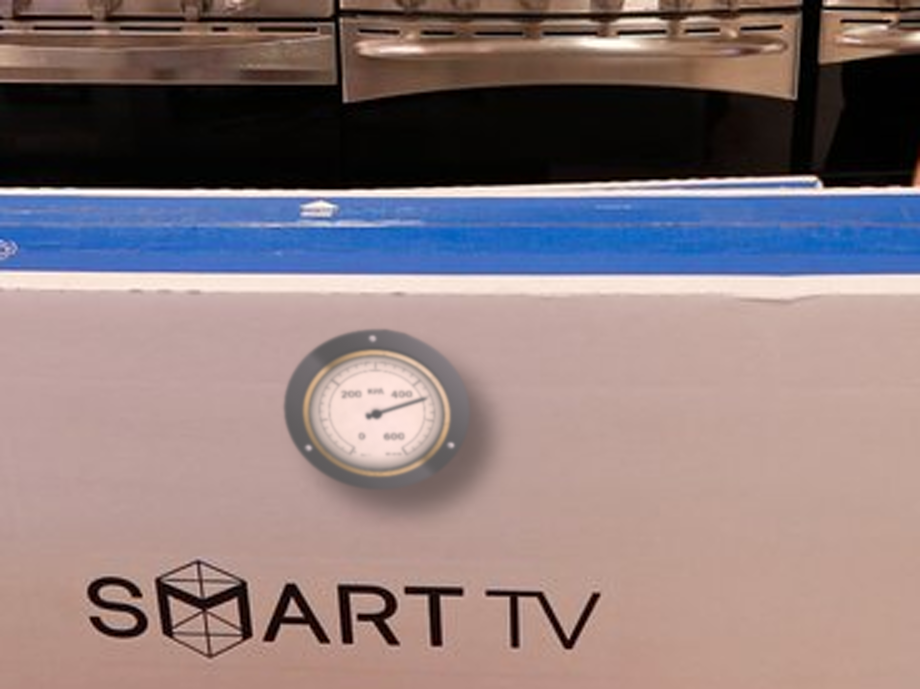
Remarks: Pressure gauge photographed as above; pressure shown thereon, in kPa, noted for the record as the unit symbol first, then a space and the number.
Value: kPa 440
